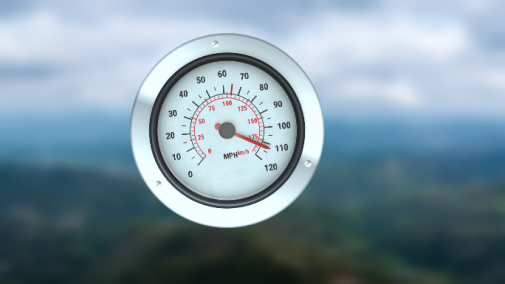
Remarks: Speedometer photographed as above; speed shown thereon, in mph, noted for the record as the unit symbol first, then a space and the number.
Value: mph 112.5
